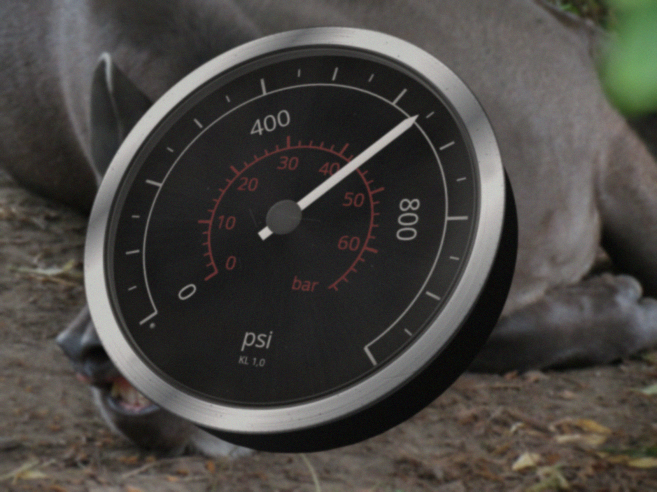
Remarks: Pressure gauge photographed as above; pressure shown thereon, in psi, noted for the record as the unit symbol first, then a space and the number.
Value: psi 650
